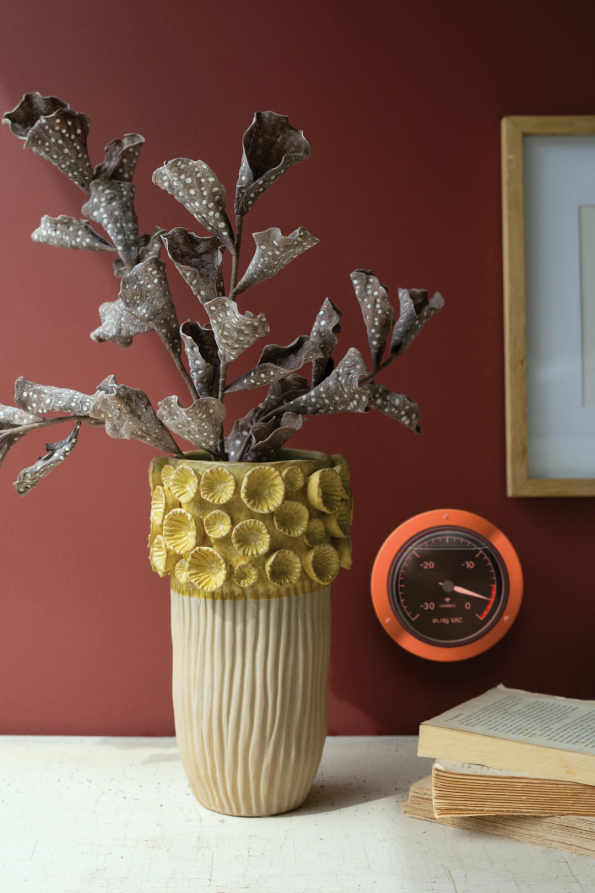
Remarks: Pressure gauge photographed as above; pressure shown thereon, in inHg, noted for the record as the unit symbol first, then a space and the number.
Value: inHg -3
